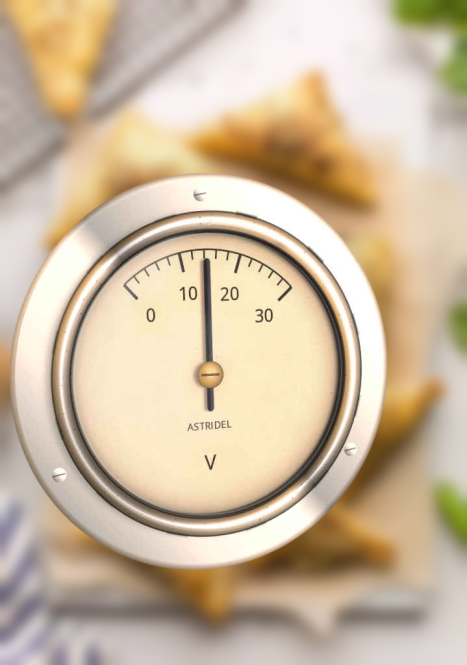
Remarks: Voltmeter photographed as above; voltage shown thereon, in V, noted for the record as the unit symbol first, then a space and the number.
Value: V 14
